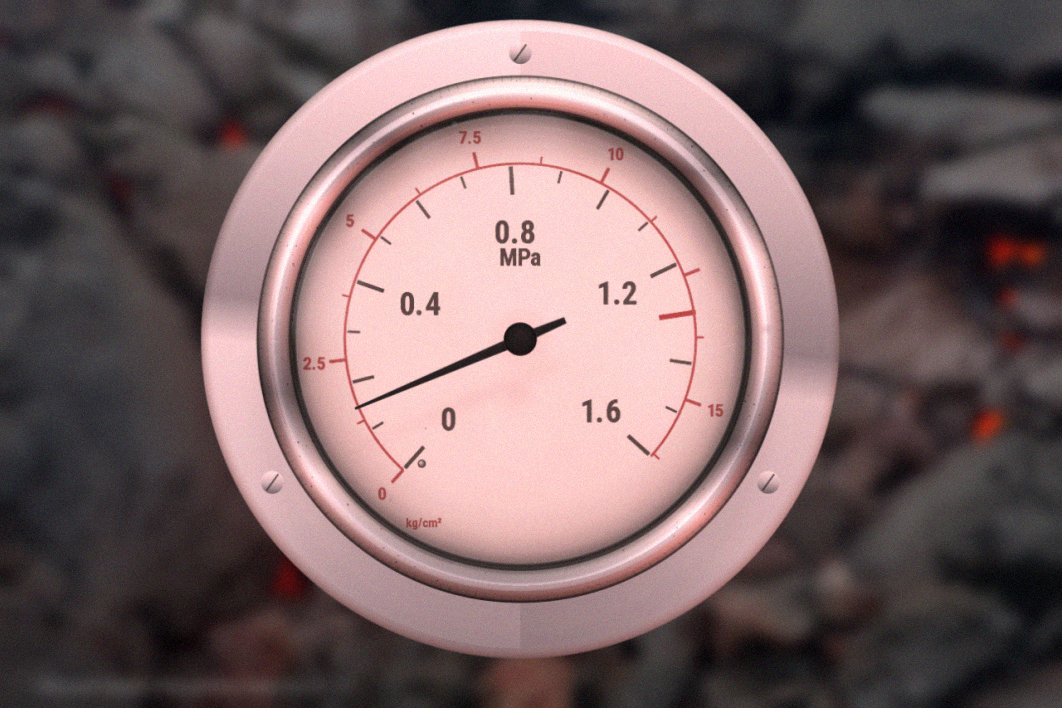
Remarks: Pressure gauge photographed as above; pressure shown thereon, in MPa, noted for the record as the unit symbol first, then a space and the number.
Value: MPa 0.15
